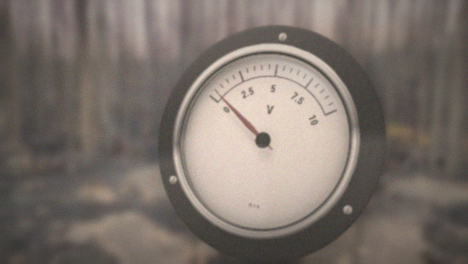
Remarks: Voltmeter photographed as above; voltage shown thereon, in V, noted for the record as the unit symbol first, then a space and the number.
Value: V 0.5
